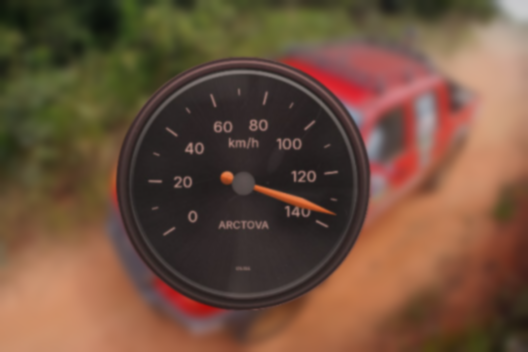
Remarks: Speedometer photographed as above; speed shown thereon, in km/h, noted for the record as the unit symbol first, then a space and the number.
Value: km/h 135
